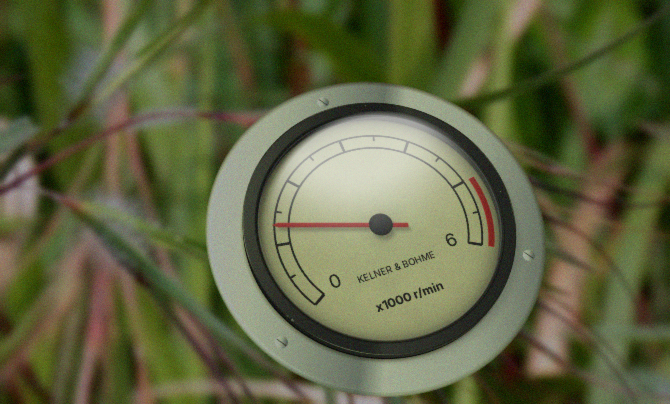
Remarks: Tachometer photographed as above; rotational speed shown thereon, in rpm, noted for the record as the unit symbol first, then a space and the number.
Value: rpm 1250
